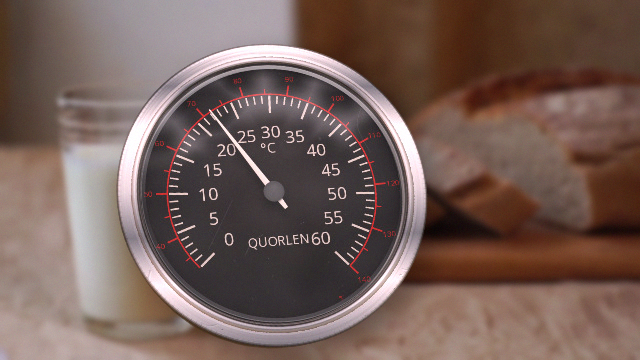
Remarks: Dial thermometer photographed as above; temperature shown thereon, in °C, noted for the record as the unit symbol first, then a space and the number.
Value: °C 22
